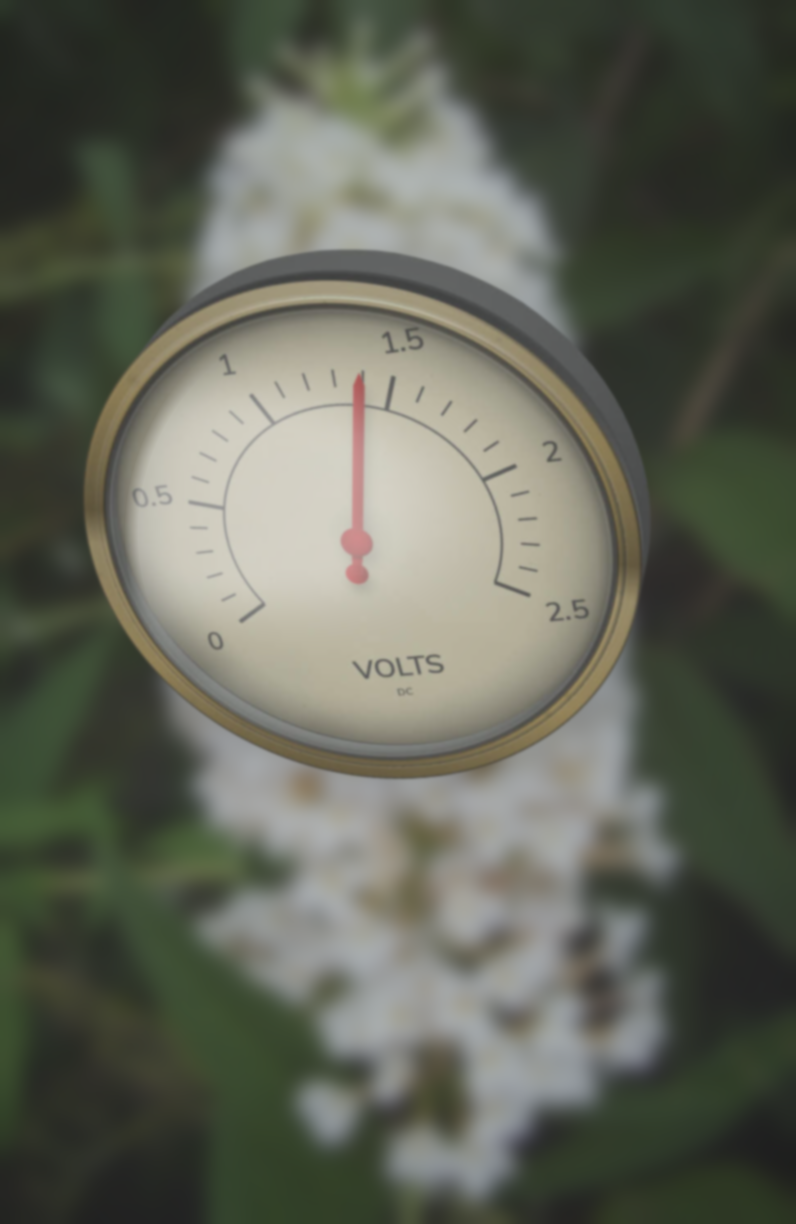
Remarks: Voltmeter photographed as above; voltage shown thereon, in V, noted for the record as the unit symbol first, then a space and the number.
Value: V 1.4
